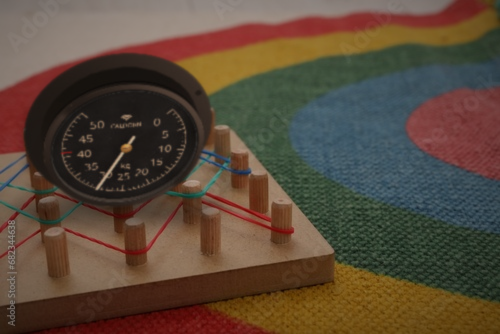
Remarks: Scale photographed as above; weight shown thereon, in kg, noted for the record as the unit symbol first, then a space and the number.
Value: kg 30
